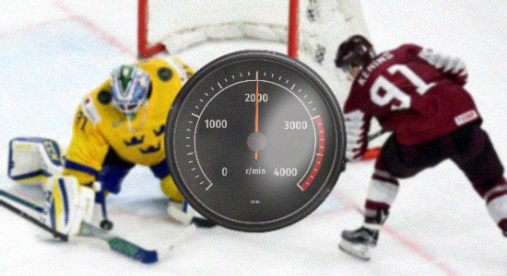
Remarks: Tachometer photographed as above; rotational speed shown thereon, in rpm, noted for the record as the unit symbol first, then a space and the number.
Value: rpm 2000
